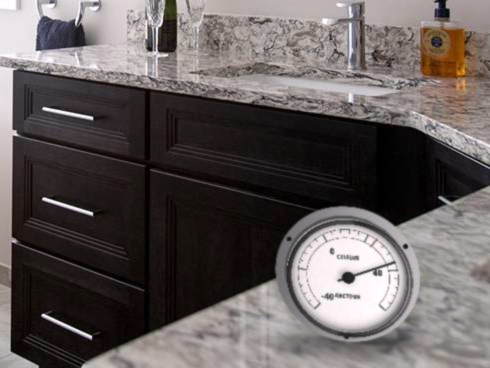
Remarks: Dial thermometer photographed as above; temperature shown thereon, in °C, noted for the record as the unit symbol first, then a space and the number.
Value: °C 36
